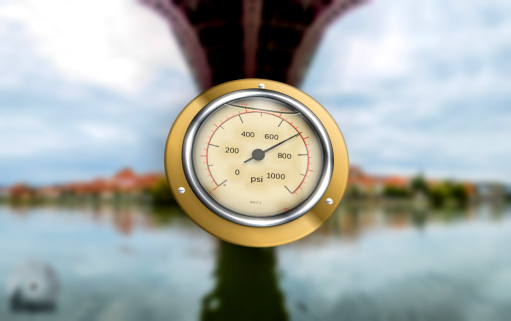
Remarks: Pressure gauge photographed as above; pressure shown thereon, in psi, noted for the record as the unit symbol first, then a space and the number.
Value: psi 700
